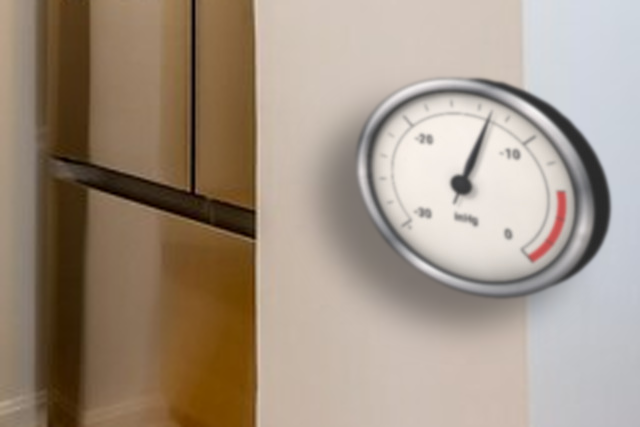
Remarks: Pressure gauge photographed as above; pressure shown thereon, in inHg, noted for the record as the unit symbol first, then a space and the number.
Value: inHg -13
